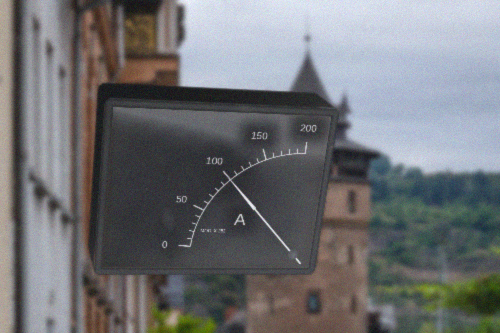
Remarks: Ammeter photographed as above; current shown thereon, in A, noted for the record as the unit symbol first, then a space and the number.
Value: A 100
